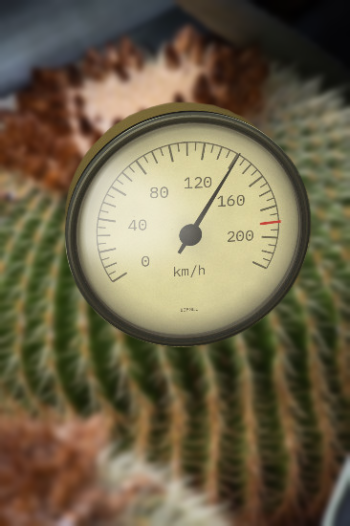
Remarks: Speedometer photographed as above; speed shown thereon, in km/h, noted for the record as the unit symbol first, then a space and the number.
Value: km/h 140
